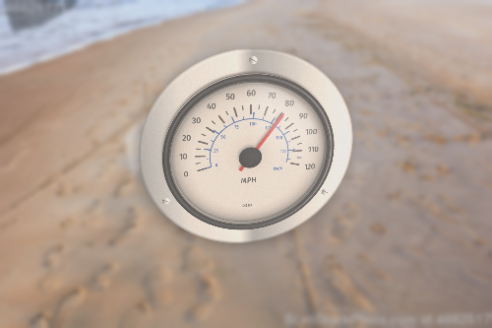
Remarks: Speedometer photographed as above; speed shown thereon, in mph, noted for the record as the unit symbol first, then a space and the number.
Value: mph 80
